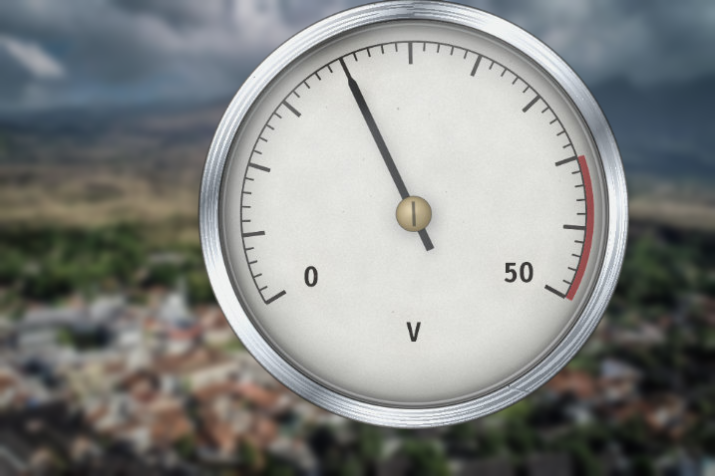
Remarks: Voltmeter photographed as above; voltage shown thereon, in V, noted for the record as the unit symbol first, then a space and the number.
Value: V 20
